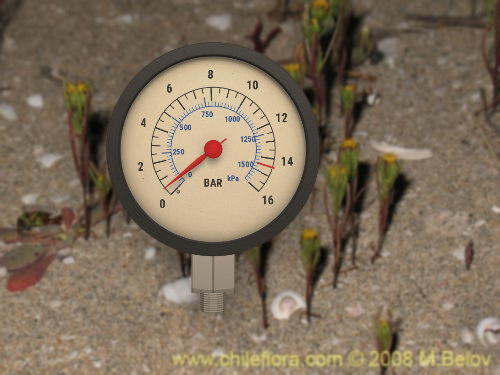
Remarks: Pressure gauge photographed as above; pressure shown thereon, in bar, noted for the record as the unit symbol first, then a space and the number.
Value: bar 0.5
